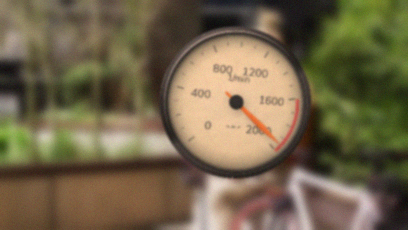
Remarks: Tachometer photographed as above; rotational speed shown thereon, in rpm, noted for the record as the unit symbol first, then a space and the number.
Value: rpm 1950
